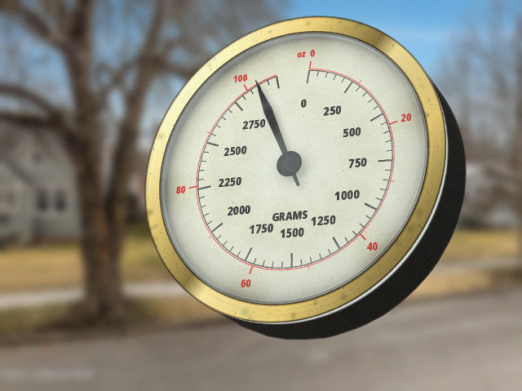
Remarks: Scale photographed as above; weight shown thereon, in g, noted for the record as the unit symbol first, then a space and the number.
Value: g 2900
